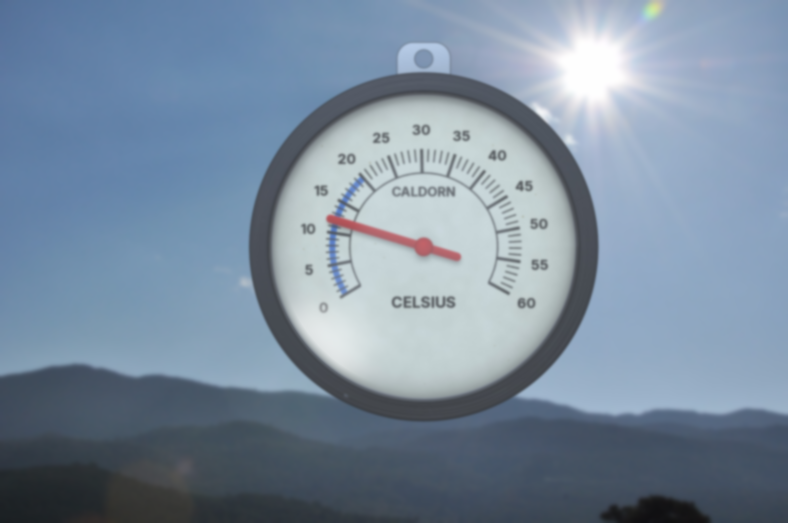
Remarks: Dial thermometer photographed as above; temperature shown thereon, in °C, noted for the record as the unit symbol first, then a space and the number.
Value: °C 12
